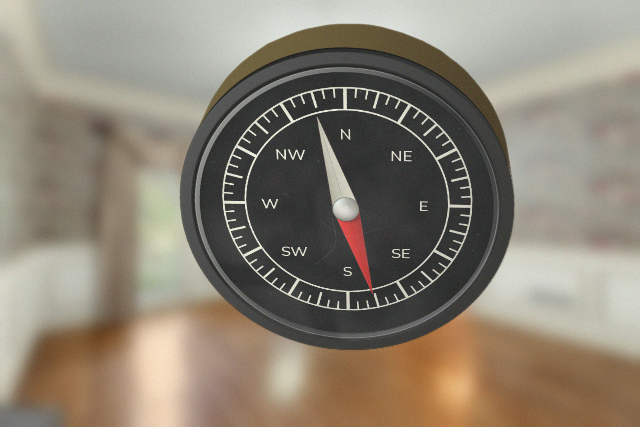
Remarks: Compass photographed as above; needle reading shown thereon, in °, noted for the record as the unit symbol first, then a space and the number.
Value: ° 165
